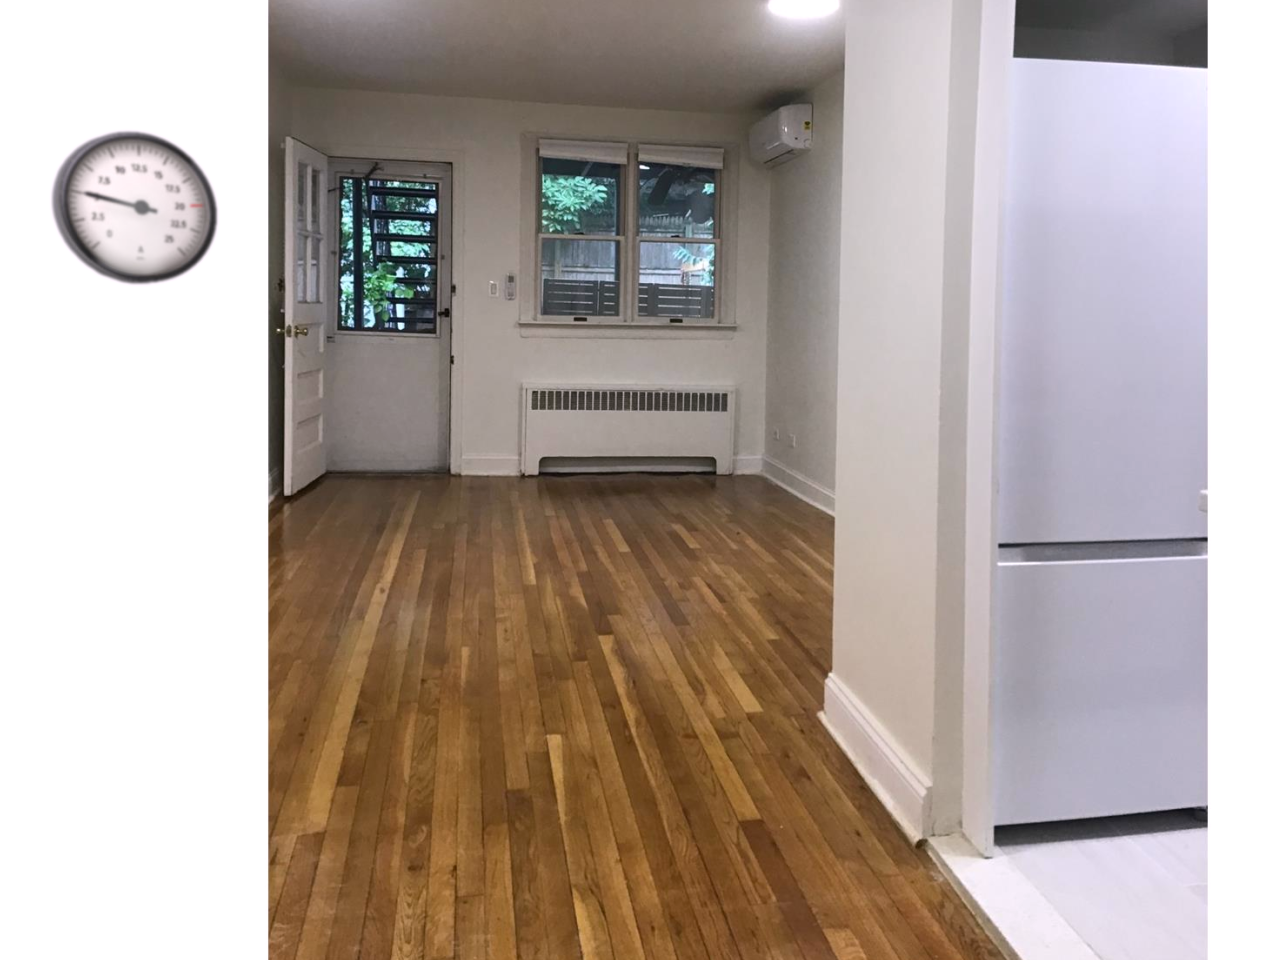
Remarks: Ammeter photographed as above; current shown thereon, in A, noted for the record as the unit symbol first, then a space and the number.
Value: A 5
